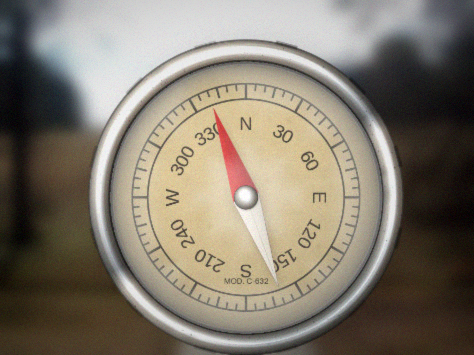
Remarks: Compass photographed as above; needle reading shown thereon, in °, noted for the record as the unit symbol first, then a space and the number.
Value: ° 340
